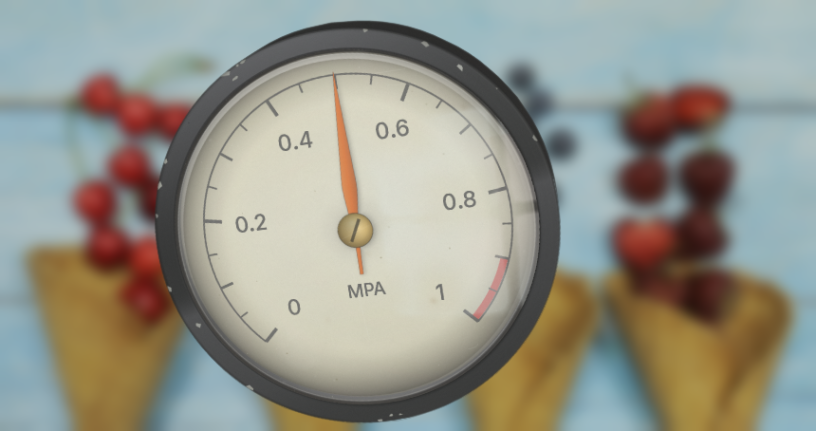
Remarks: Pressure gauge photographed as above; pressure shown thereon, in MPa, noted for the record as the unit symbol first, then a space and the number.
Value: MPa 0.5
